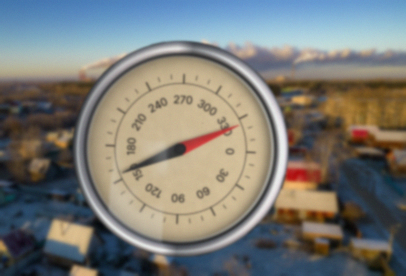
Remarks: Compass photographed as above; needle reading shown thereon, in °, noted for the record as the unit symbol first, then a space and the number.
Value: ° 335
